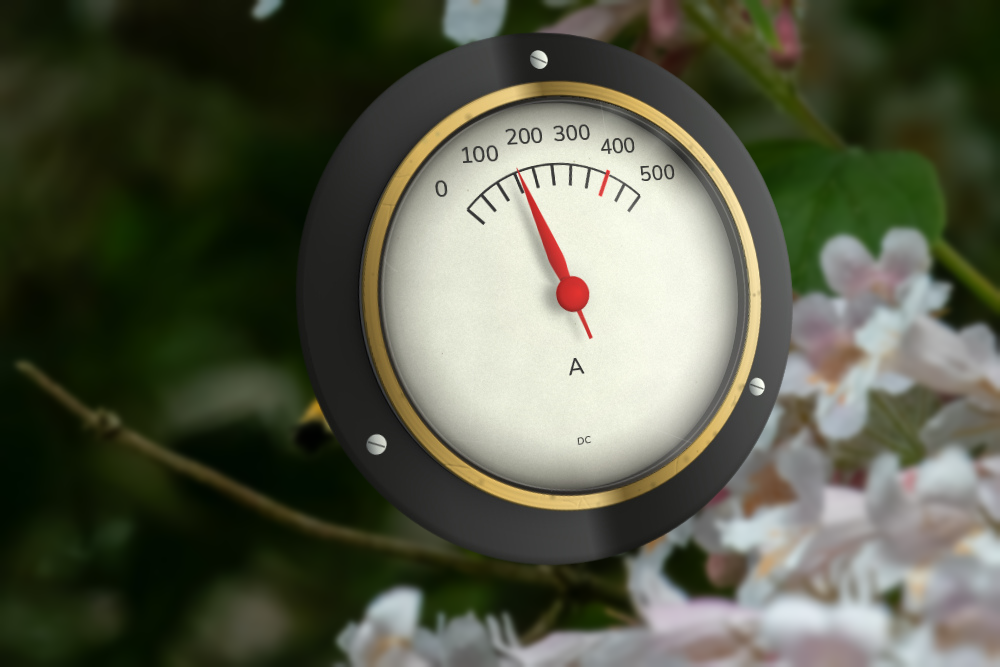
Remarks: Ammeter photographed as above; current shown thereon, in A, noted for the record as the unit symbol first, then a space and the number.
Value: A 150
